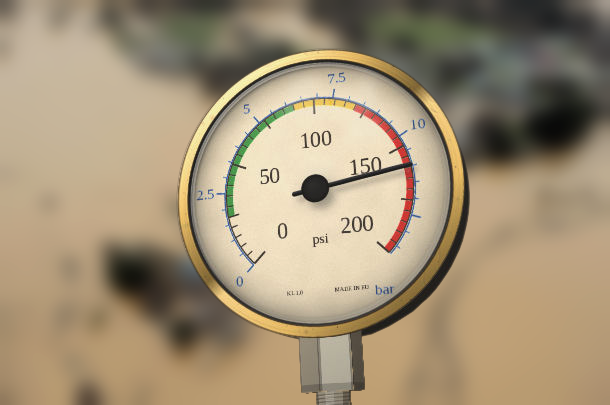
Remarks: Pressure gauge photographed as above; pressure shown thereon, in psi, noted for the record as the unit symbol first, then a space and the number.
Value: psi 160
